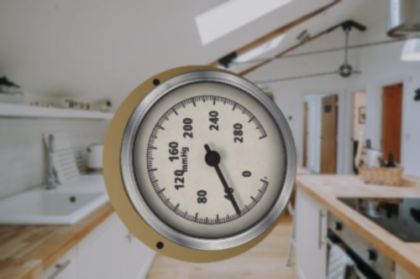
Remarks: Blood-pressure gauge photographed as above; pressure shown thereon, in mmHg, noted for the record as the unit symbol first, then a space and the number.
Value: mmHg 40
